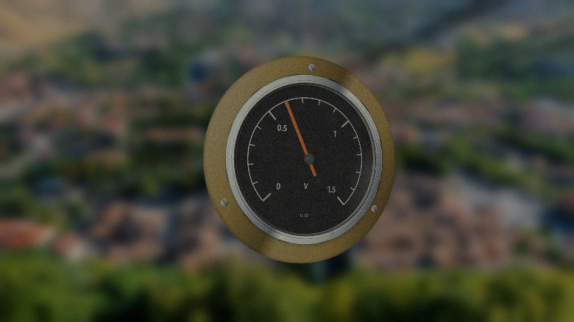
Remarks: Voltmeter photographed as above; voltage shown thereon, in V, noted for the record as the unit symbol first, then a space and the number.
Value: V 0.6
